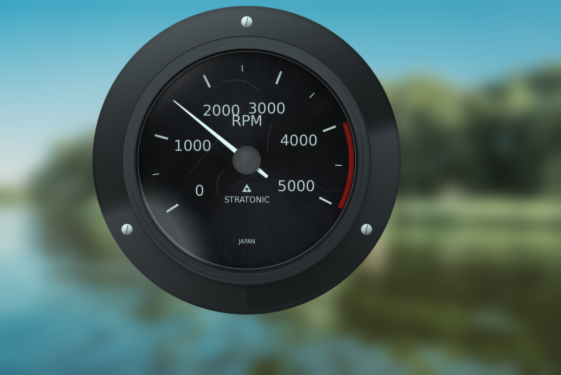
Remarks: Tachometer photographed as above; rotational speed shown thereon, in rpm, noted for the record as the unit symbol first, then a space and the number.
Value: rpm 1500
